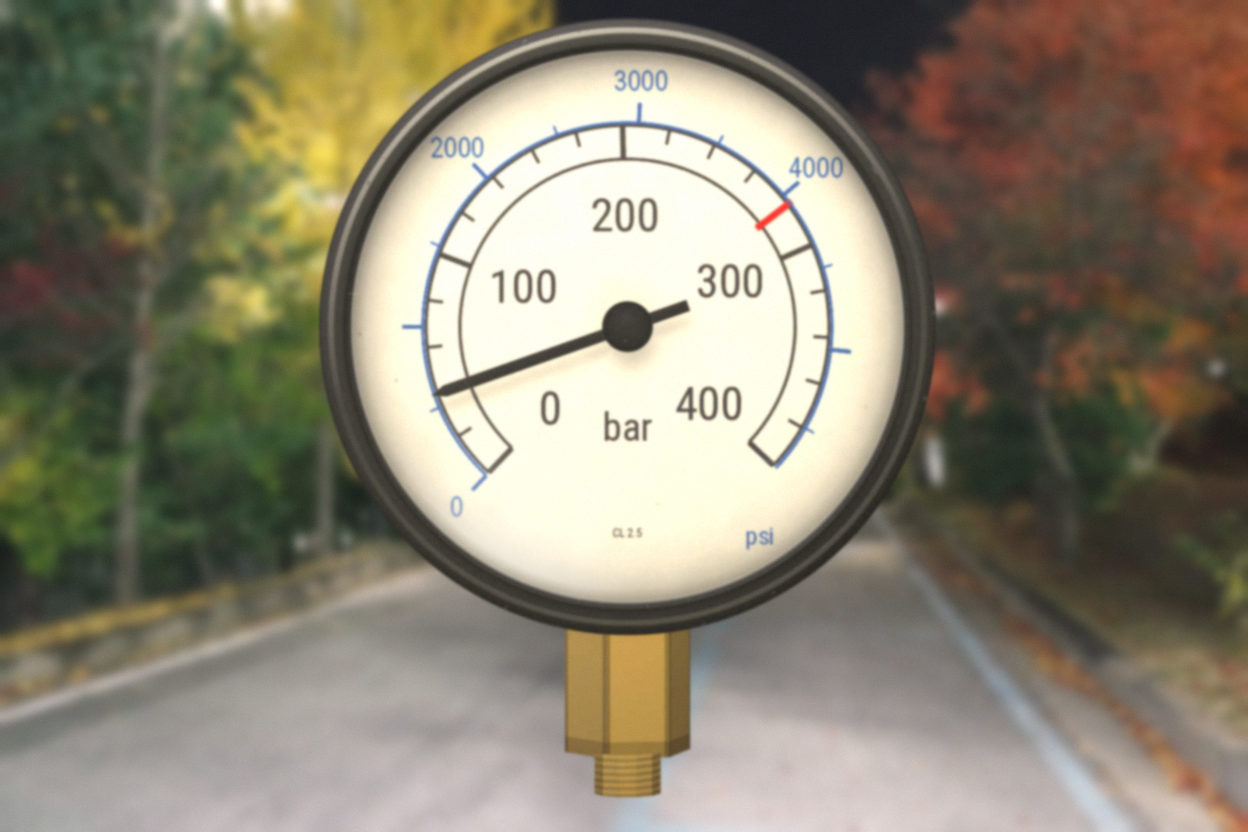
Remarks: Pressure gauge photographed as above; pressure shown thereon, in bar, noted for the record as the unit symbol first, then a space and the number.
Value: bar 40
